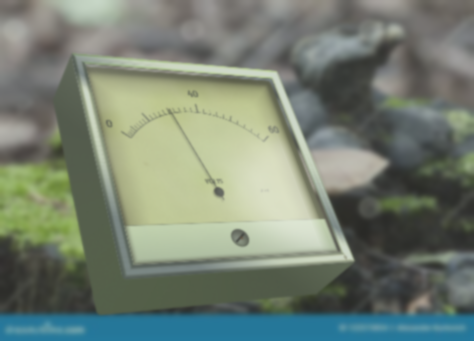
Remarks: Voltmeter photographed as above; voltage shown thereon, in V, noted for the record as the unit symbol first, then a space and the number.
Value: V 30
